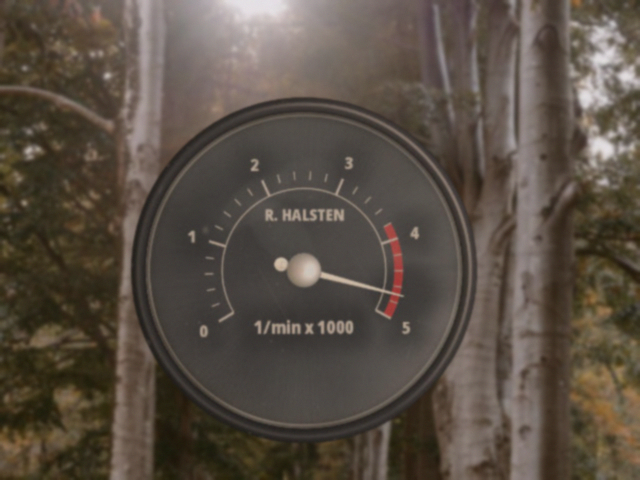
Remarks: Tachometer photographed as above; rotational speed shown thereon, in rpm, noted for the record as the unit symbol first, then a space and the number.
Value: rpm 4700
